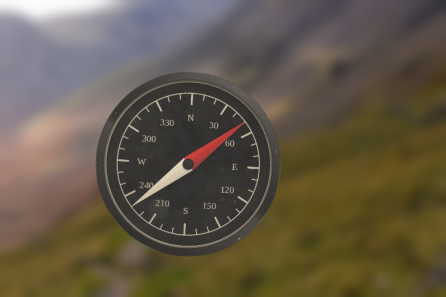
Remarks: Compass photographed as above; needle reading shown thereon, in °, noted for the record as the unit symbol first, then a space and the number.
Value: ° 50
